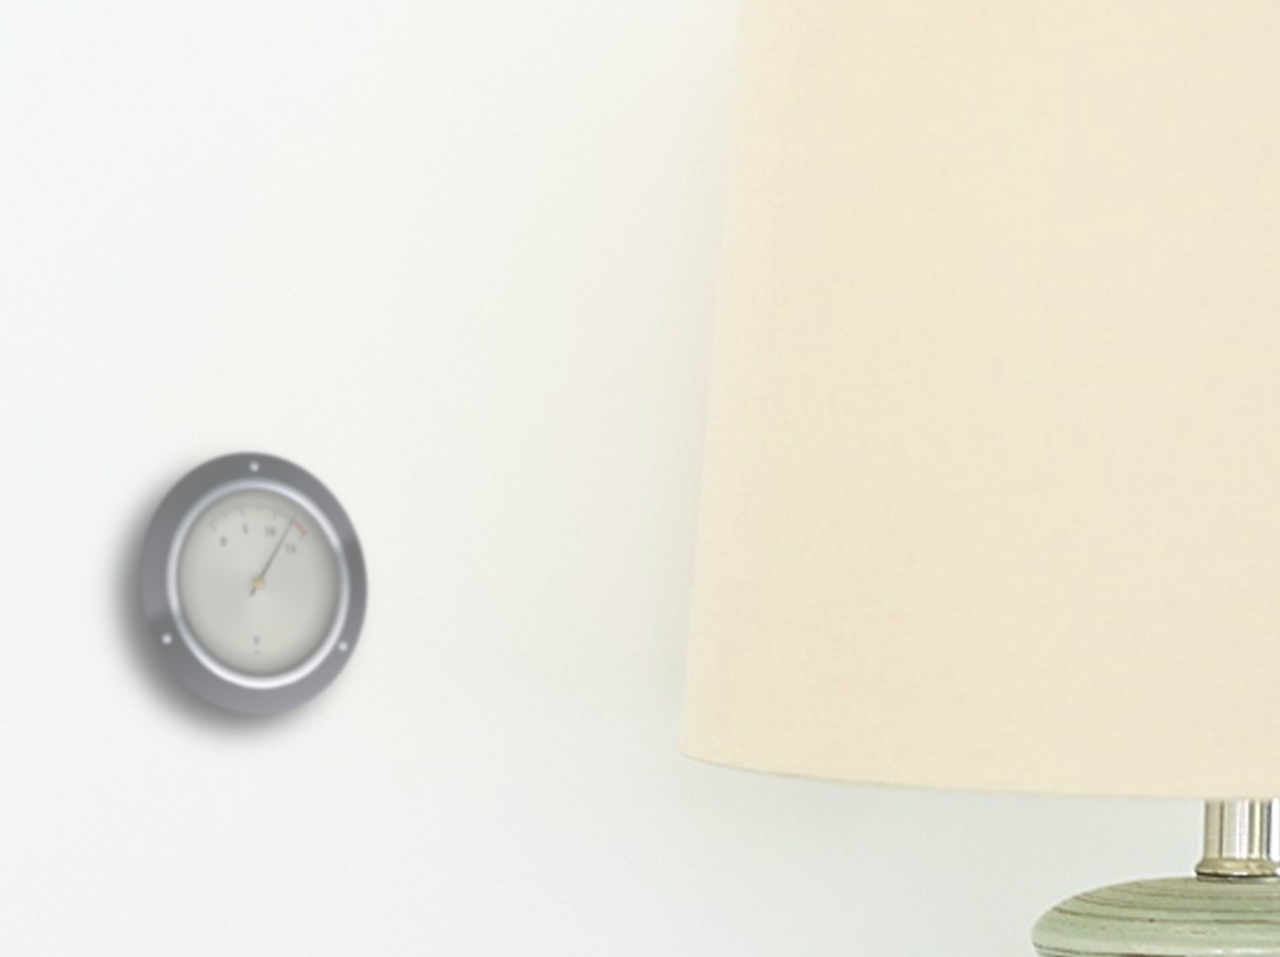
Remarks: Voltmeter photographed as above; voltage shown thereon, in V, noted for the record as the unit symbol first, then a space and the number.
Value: V 12.5
